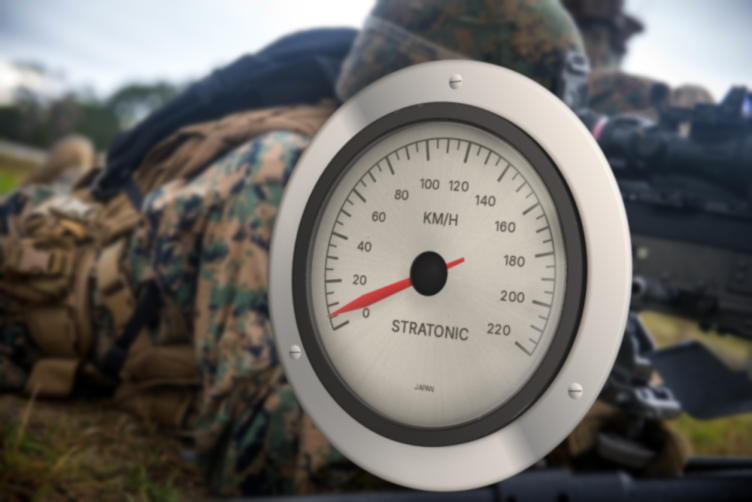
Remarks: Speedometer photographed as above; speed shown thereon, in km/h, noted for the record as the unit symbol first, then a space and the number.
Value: km/h 5
